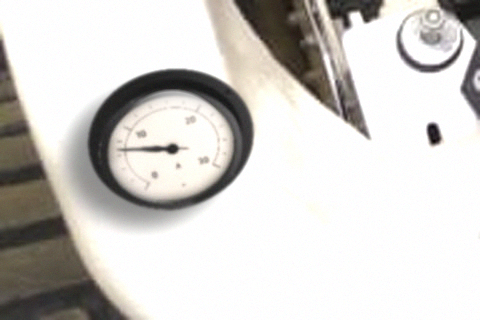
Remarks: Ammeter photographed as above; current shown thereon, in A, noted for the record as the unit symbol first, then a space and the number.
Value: A 7
